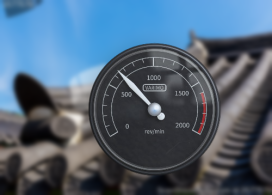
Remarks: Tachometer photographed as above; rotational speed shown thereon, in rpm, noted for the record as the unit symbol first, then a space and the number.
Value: rpm 650
